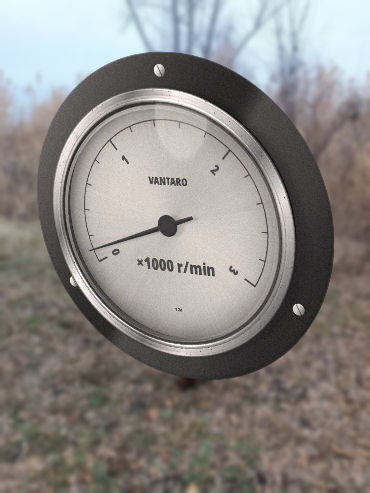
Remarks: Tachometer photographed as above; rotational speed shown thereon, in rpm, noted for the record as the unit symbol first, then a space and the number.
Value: rpm 100
